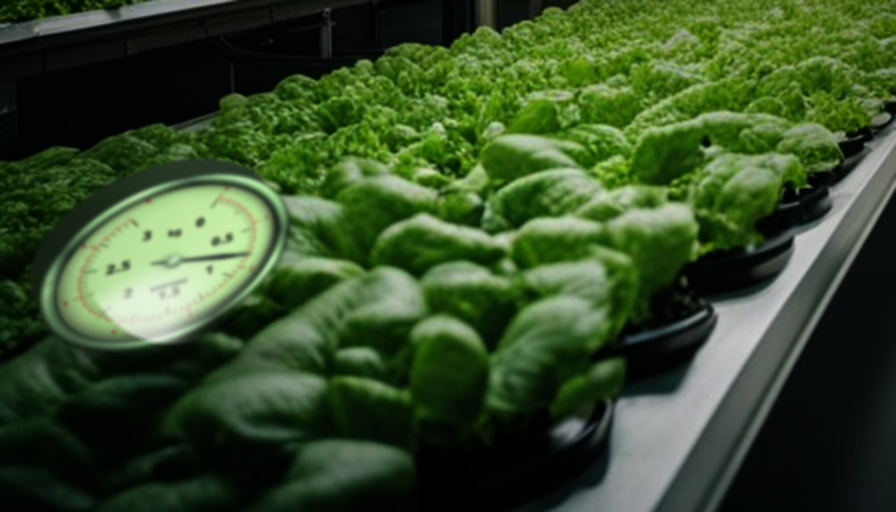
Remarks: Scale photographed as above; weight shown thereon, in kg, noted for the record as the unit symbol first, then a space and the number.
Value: kg 0.75
